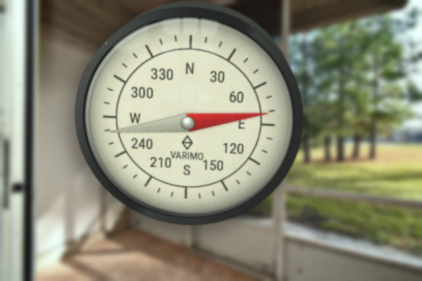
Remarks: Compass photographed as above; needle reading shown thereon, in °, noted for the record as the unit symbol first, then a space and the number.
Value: ° 80
